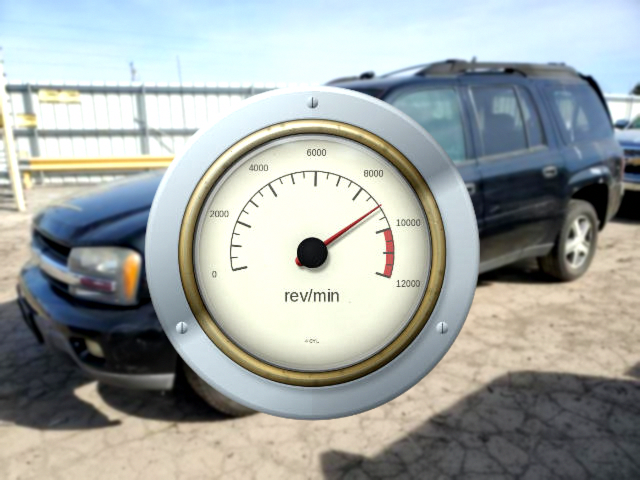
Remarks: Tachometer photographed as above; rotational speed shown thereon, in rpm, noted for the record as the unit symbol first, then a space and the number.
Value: rpm 9000
